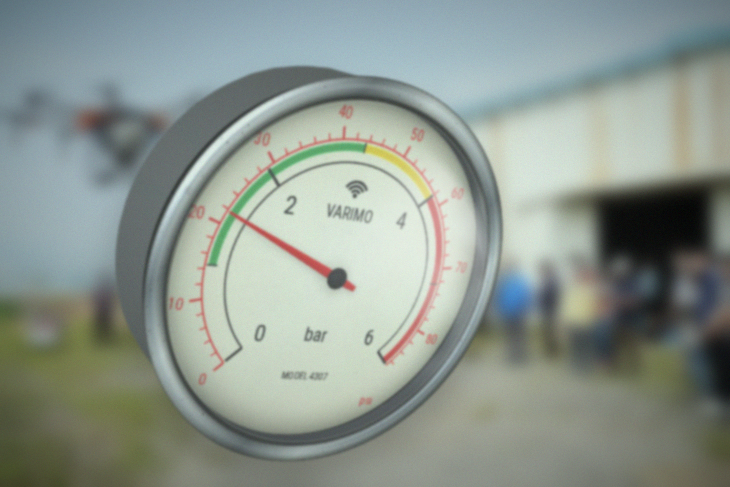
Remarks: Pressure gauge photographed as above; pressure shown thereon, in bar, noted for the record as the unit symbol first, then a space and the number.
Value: bar 1.5
